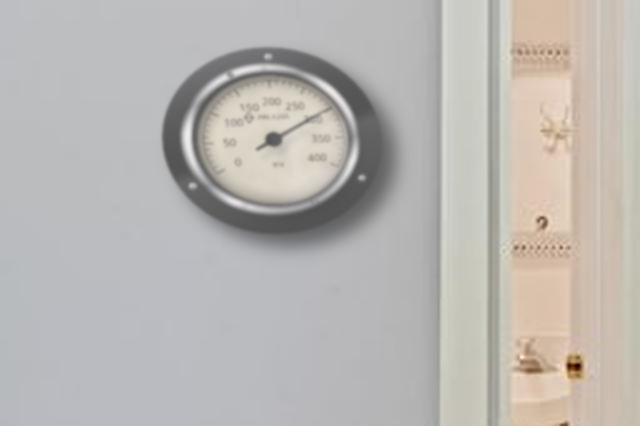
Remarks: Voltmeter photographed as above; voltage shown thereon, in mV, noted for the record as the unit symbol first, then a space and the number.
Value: mV 300
